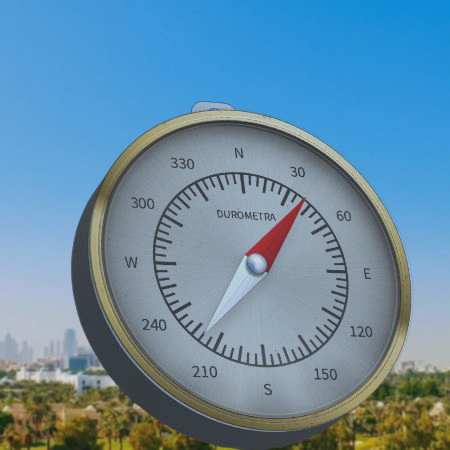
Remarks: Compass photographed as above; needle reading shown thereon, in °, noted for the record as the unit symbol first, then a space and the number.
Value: ° 40
